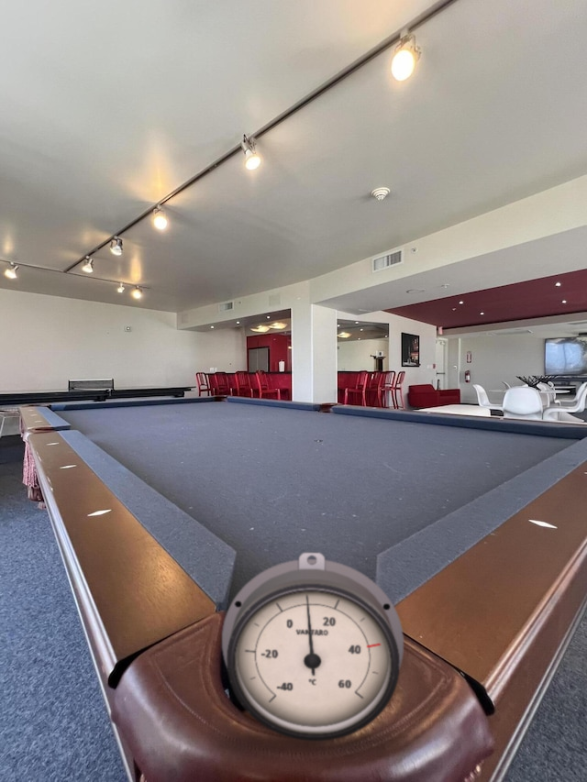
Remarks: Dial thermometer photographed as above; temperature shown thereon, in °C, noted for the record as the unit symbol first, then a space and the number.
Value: °C 10
